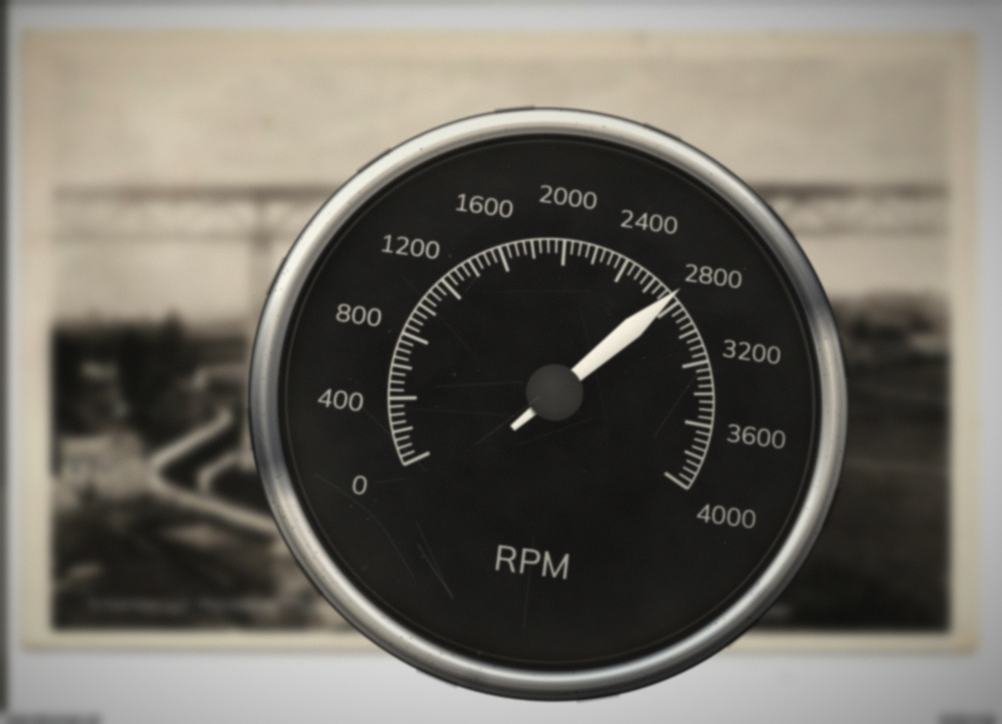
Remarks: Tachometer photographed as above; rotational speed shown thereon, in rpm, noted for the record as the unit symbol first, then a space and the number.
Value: rpm 2750
